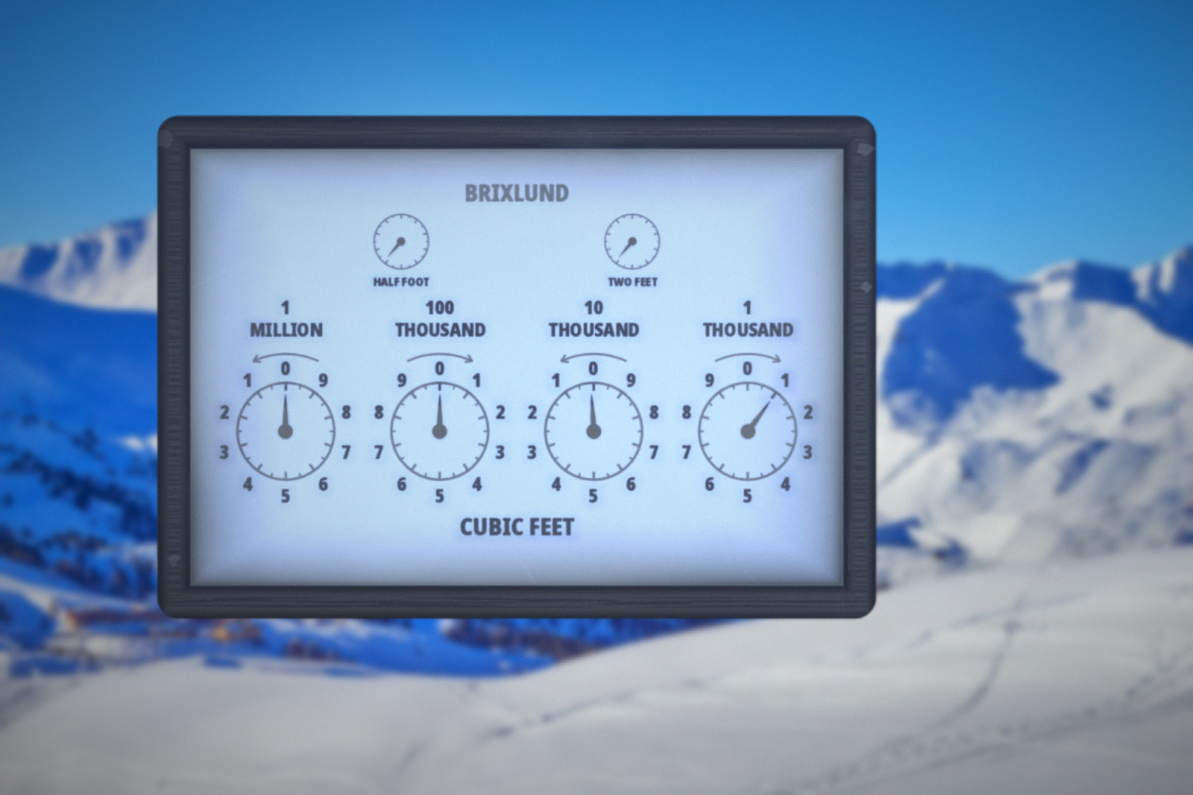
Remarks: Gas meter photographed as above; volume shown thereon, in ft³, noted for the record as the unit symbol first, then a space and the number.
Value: ft³ 100
